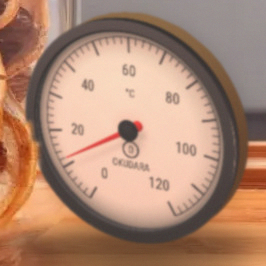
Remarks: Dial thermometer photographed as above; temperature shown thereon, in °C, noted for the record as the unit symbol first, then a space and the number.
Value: °C 12
